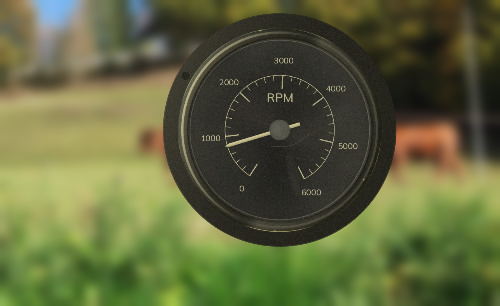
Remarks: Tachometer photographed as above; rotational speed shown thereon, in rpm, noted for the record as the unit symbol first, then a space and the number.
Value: rpm 800
